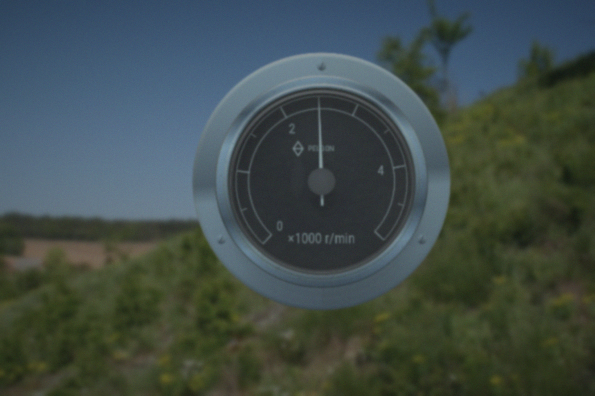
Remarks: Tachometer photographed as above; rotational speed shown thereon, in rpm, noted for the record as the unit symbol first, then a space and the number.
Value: rpm 2500
